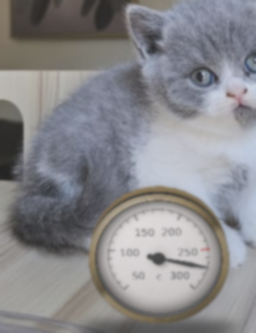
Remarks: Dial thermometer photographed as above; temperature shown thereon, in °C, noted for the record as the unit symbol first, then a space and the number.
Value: °C 270
